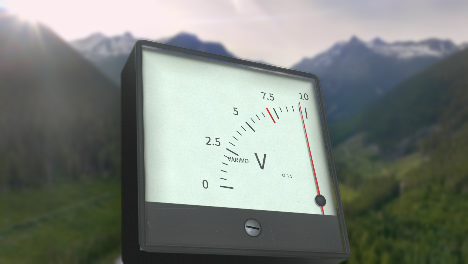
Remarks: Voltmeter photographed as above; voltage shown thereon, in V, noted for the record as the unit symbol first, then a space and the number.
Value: V 9.5
